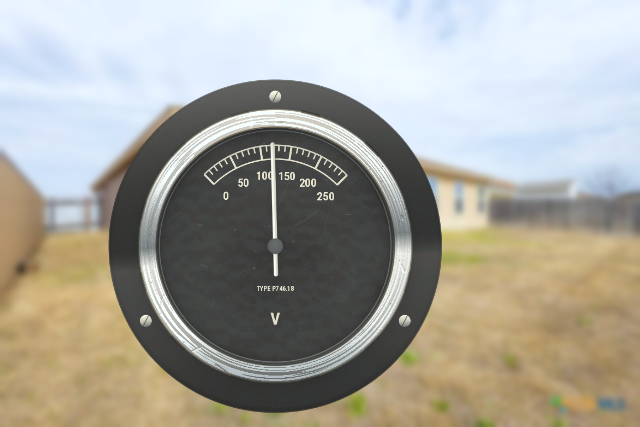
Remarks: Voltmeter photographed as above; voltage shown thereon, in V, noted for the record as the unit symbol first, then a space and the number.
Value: V 120
